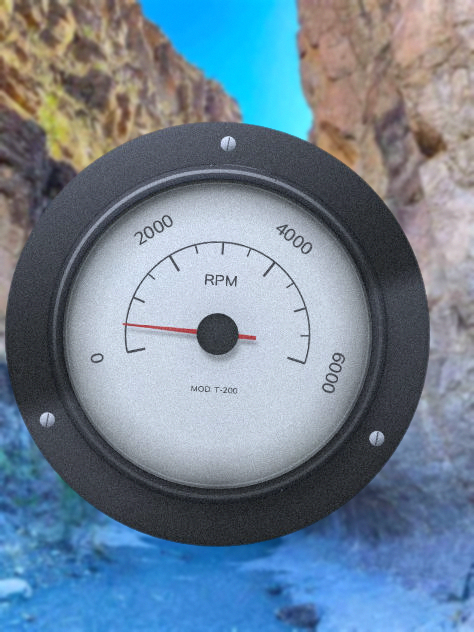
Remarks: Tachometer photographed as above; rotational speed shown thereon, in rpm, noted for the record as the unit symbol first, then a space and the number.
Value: rpm 500
